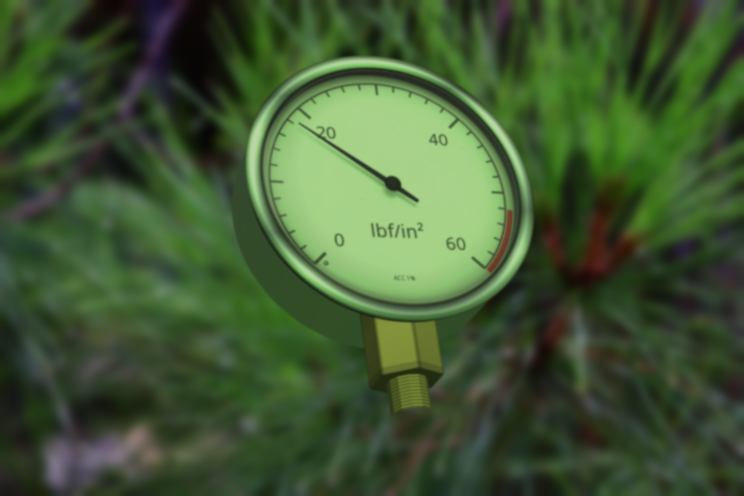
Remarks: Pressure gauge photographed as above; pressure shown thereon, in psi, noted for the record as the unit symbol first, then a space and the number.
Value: psi 18
